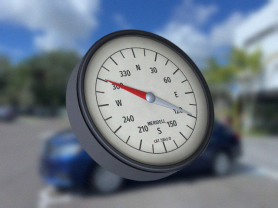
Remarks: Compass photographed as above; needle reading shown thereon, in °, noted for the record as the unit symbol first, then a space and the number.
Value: ° 300
